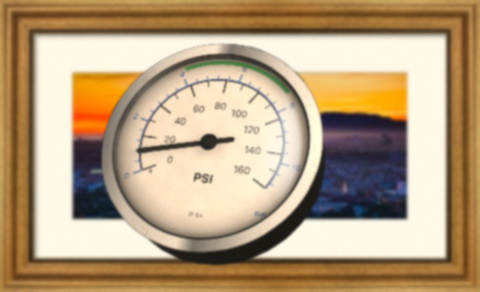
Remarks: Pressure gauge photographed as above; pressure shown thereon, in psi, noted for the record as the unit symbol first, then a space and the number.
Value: psi 10
